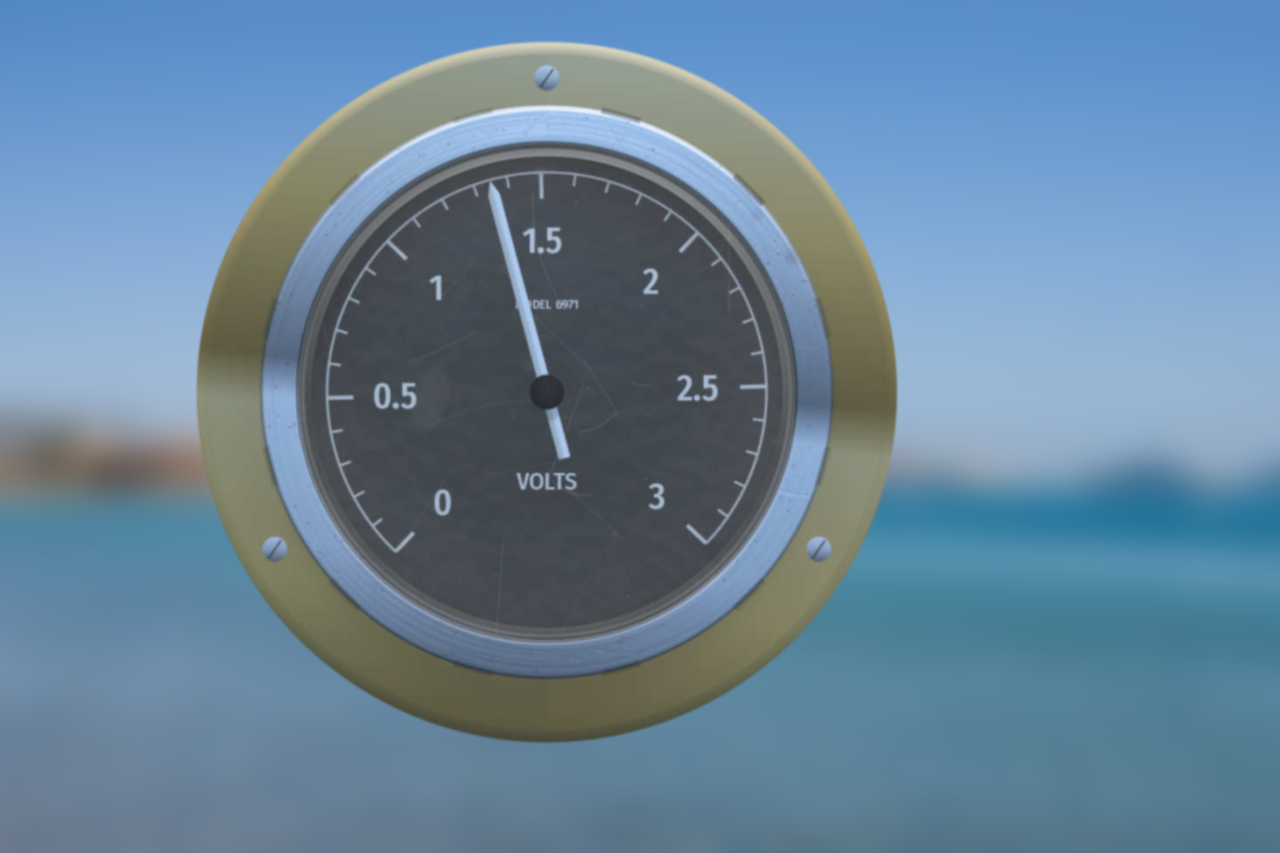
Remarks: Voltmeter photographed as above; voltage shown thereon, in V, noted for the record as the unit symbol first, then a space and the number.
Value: V 1.35
